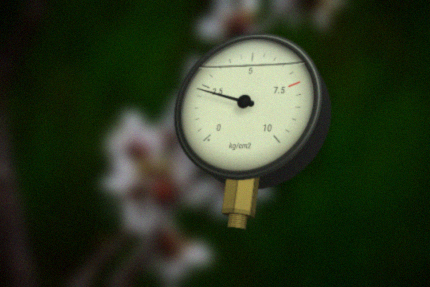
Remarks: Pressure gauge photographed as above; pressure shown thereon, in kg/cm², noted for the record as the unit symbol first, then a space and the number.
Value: kg/cm² 2.25
